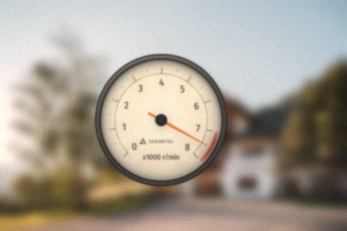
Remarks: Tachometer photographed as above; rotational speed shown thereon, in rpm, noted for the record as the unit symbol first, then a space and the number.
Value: rpm 7500
